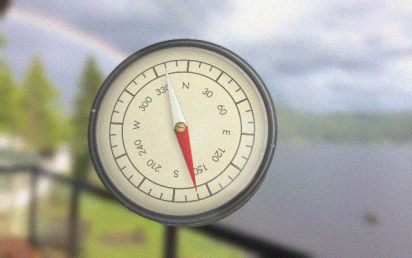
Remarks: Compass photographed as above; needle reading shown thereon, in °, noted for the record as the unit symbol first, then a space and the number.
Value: ° 160
